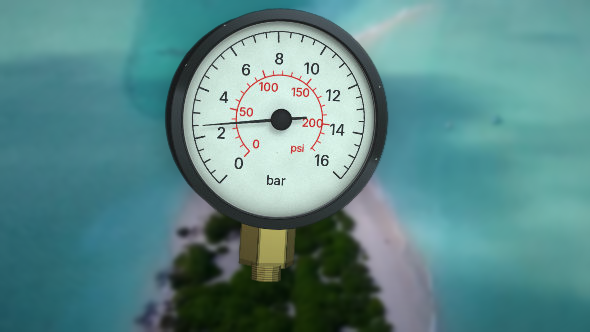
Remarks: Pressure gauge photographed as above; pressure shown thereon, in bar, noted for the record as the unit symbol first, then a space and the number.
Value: bar 2.5
